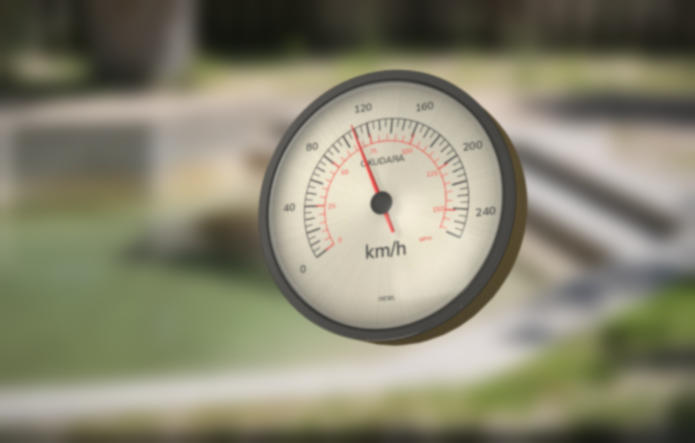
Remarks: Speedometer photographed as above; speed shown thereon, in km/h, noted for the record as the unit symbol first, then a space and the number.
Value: km/h 110
